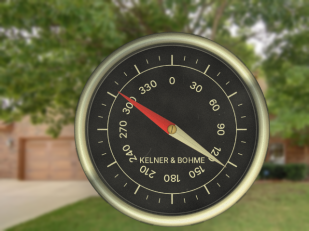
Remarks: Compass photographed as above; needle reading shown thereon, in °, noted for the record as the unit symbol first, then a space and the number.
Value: ° 305
